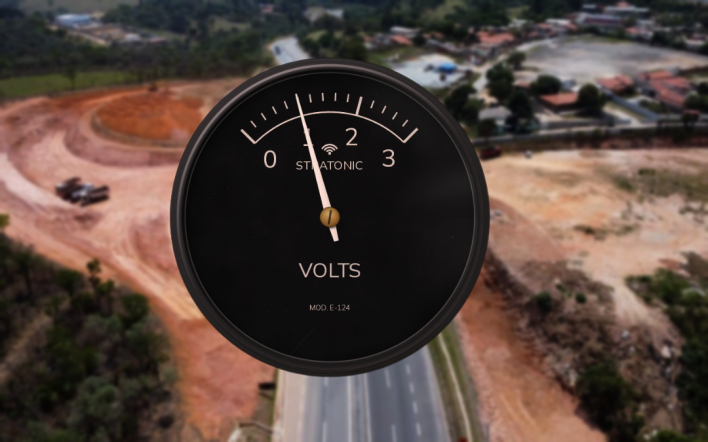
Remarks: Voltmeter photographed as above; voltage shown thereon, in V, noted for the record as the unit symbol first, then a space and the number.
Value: V 1
